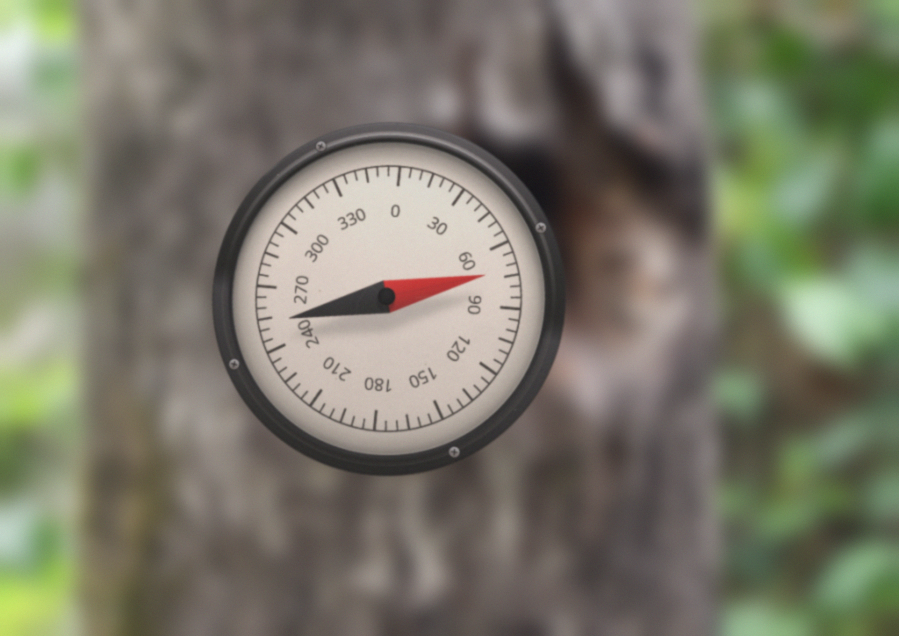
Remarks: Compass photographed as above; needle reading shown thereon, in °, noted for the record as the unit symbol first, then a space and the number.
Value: ° 72.5
